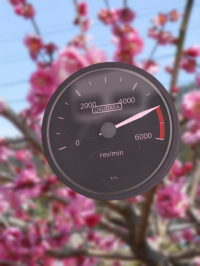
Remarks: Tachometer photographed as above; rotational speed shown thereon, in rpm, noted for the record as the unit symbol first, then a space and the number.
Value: rpm 5000
